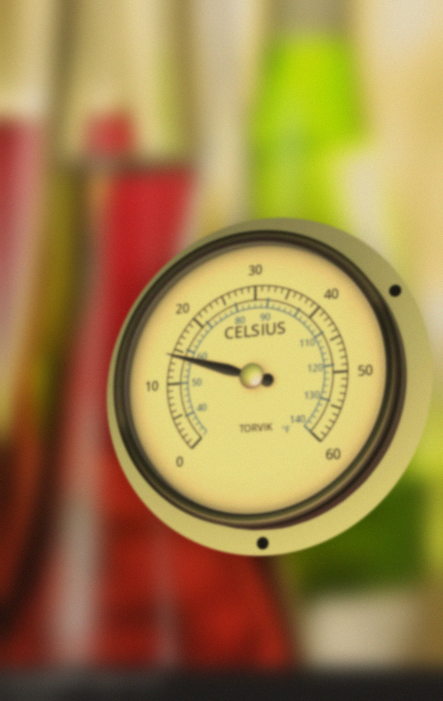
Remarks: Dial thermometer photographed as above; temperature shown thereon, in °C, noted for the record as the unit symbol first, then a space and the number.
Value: °C 14
